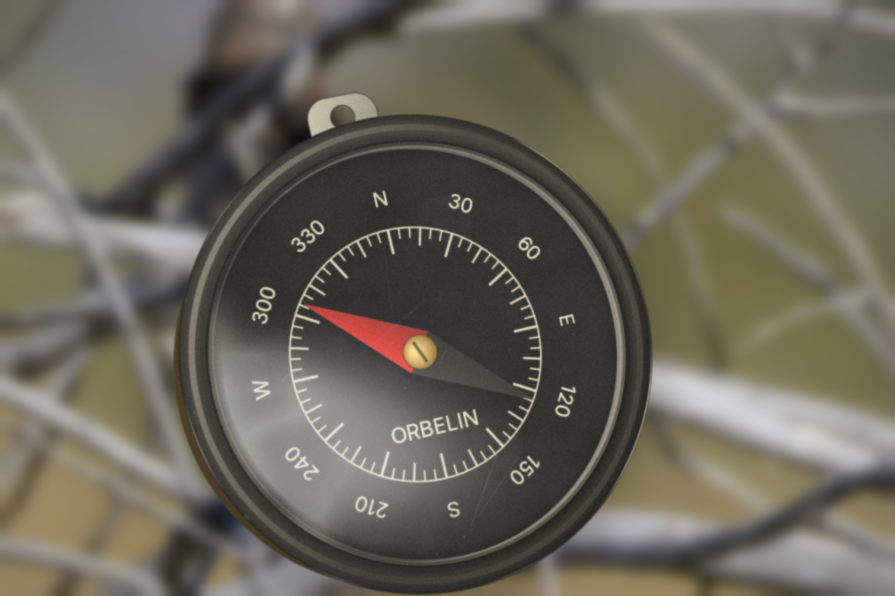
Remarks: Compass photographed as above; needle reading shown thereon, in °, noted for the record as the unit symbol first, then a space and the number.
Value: ° 305
